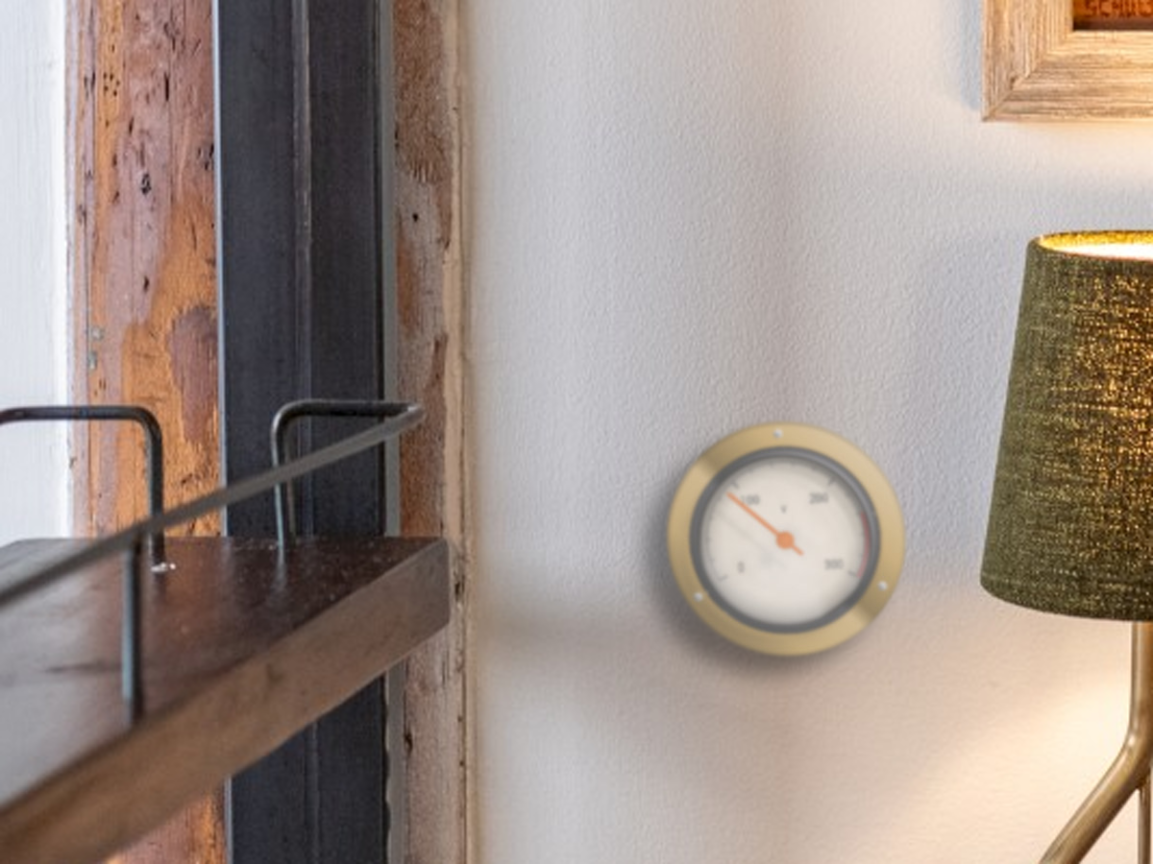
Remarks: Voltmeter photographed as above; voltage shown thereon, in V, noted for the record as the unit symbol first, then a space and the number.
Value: V 90
